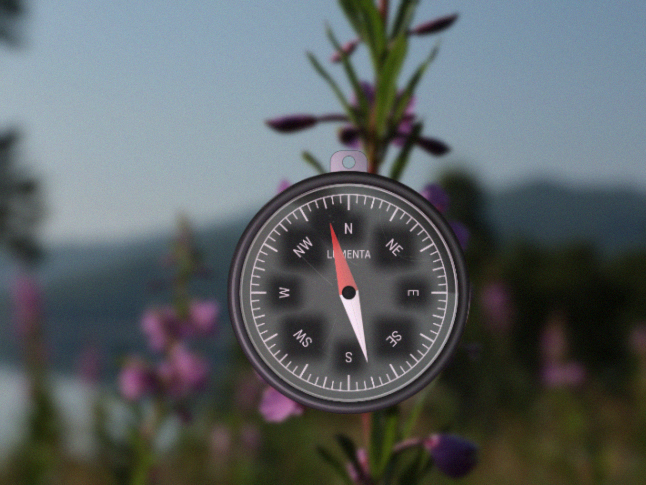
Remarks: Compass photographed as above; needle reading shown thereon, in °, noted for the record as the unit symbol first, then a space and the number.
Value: ° 345
